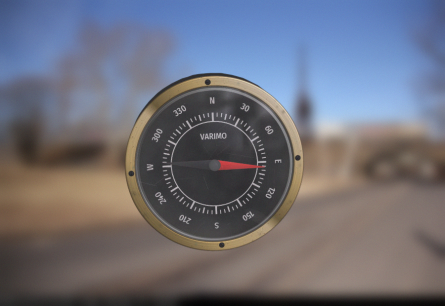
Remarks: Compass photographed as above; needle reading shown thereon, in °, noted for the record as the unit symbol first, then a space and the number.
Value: ° 95
